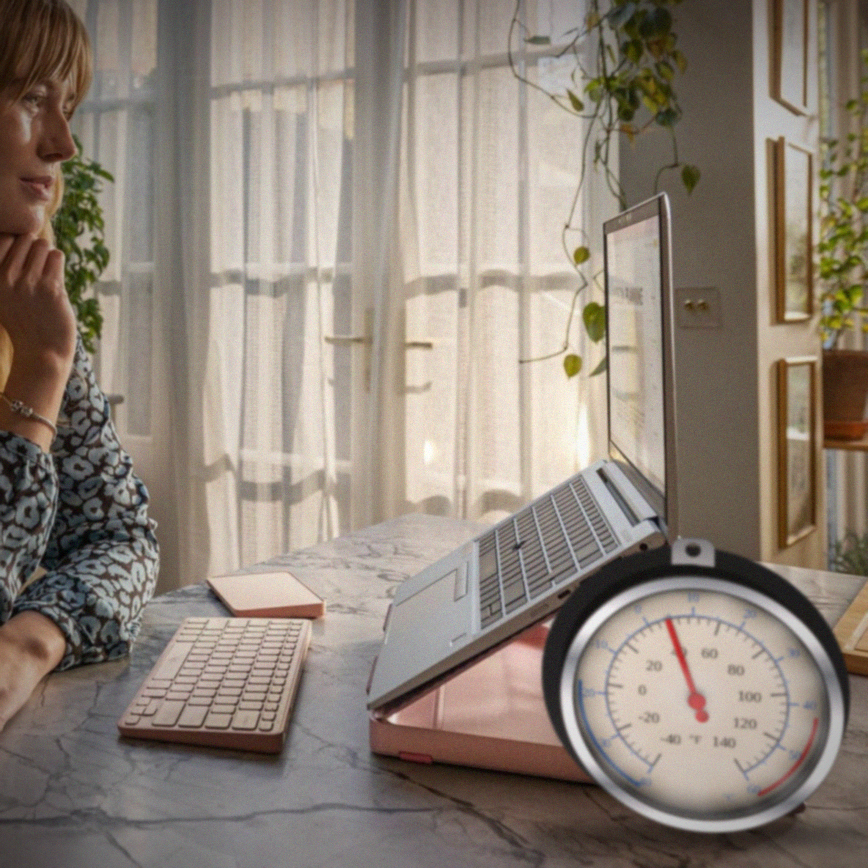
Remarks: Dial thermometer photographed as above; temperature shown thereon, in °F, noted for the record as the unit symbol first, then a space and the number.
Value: °F 40
